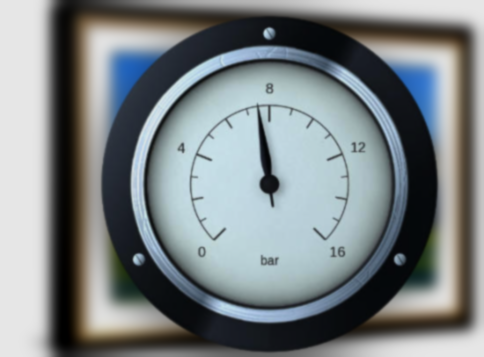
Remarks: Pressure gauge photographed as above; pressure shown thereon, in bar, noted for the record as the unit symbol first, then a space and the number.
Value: bar 7.5
